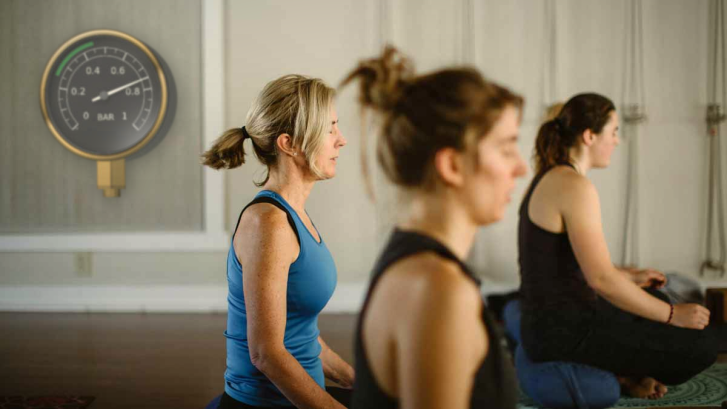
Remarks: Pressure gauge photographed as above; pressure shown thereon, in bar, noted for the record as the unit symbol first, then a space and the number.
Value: bar 0.75
